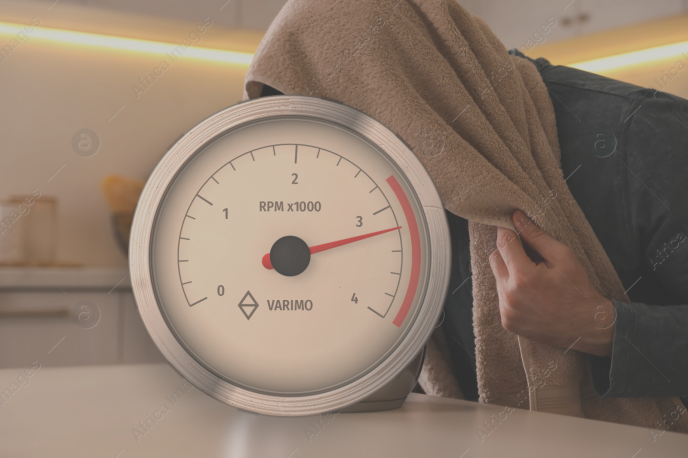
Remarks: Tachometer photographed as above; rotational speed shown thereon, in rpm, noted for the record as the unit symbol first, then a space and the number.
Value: rpm 3200
